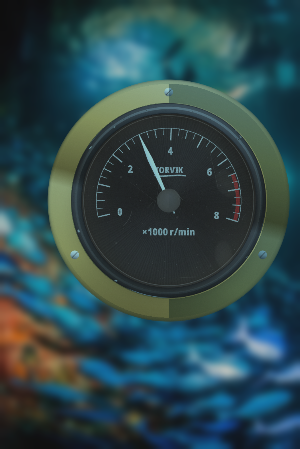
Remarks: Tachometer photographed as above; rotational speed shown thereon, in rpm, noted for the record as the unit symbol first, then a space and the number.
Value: rpm 3000
